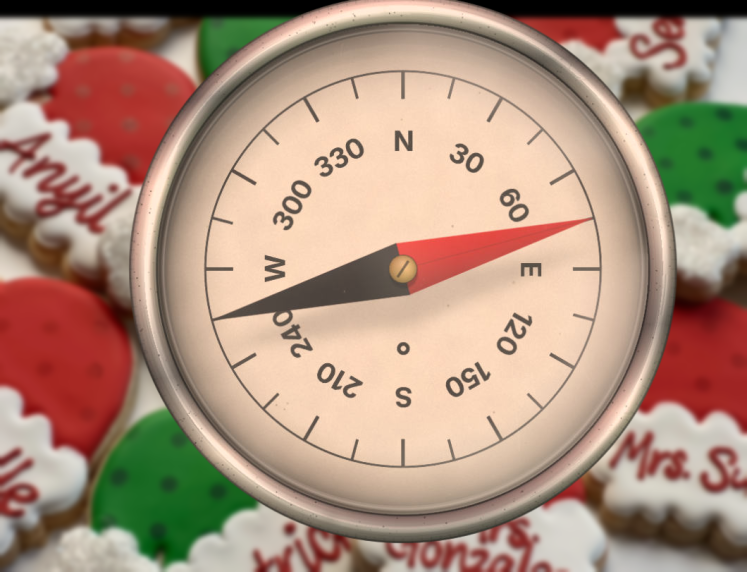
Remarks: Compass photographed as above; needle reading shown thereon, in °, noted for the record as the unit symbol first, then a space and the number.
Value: ° 75
